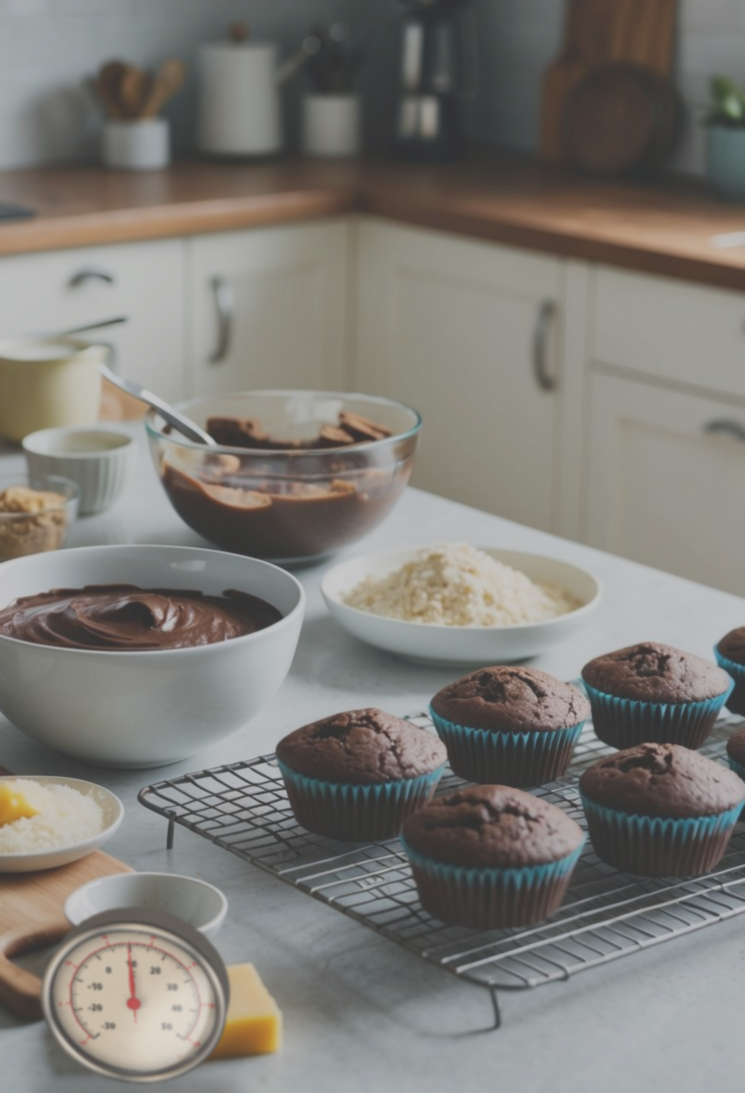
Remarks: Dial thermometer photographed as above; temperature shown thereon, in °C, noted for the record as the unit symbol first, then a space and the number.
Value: °C 10
